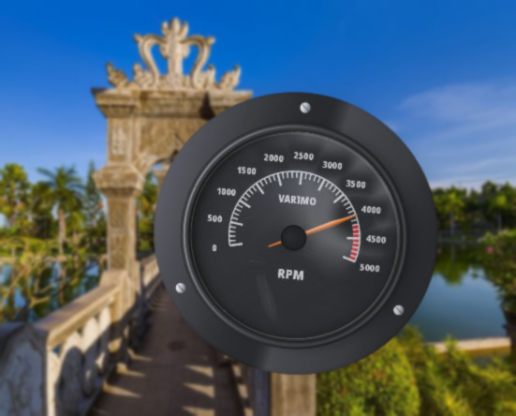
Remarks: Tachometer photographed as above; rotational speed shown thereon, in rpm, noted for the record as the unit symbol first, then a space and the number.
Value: rpm 4000
